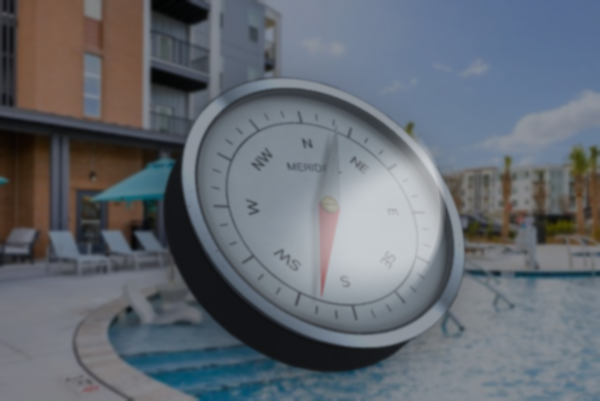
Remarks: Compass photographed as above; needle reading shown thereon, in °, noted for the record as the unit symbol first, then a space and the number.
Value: ° 200
